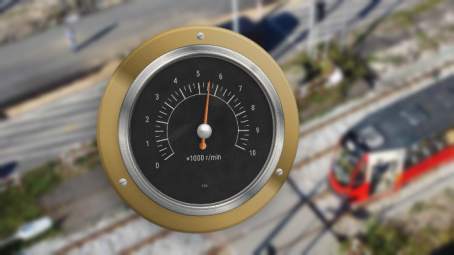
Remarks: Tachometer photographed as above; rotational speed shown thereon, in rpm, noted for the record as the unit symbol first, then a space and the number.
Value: rpm 5500
